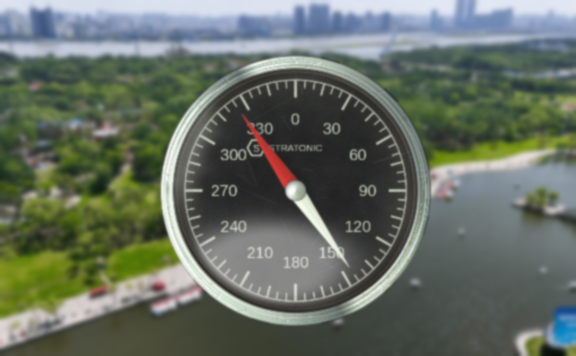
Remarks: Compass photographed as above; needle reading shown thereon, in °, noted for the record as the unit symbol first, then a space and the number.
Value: ° 325
